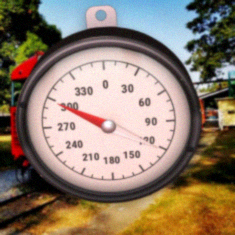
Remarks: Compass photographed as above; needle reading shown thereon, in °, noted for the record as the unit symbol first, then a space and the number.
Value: ° 300
